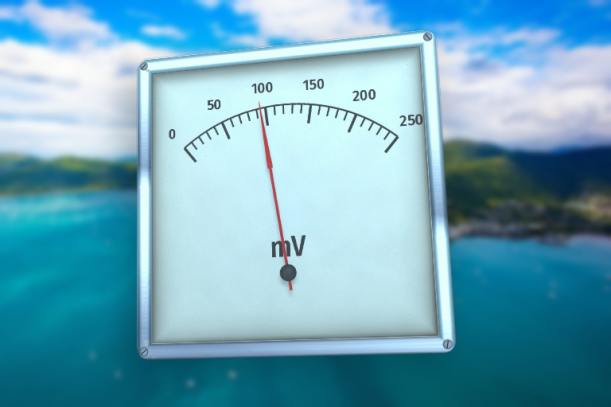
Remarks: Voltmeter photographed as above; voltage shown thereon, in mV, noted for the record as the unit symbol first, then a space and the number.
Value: mV 95
